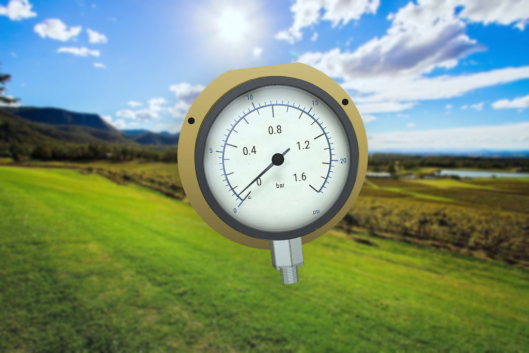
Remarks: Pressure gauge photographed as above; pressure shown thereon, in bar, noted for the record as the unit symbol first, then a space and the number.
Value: bar 0.05
